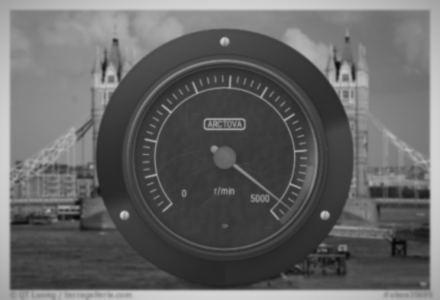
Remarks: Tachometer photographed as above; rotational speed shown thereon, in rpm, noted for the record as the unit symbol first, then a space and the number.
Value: rpm 4800
